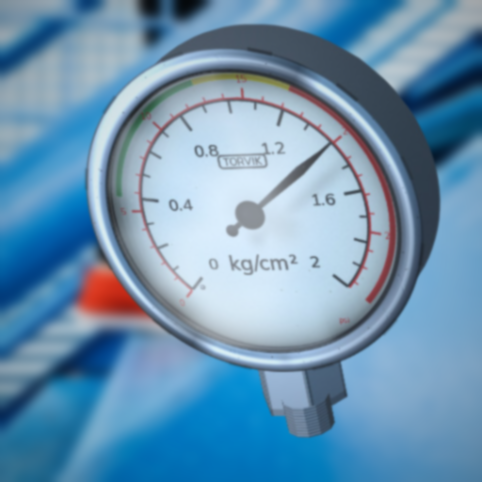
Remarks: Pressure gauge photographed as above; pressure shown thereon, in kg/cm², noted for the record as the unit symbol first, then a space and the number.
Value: kg/cm² 1.4
